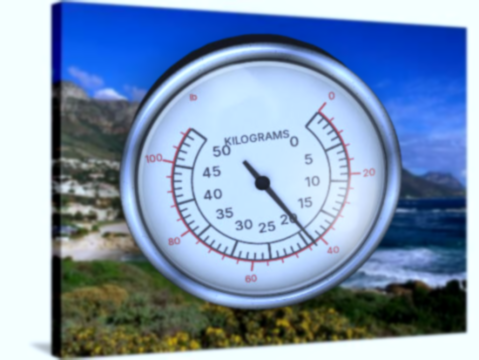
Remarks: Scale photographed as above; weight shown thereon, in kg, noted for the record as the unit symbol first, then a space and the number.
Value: kg 19
